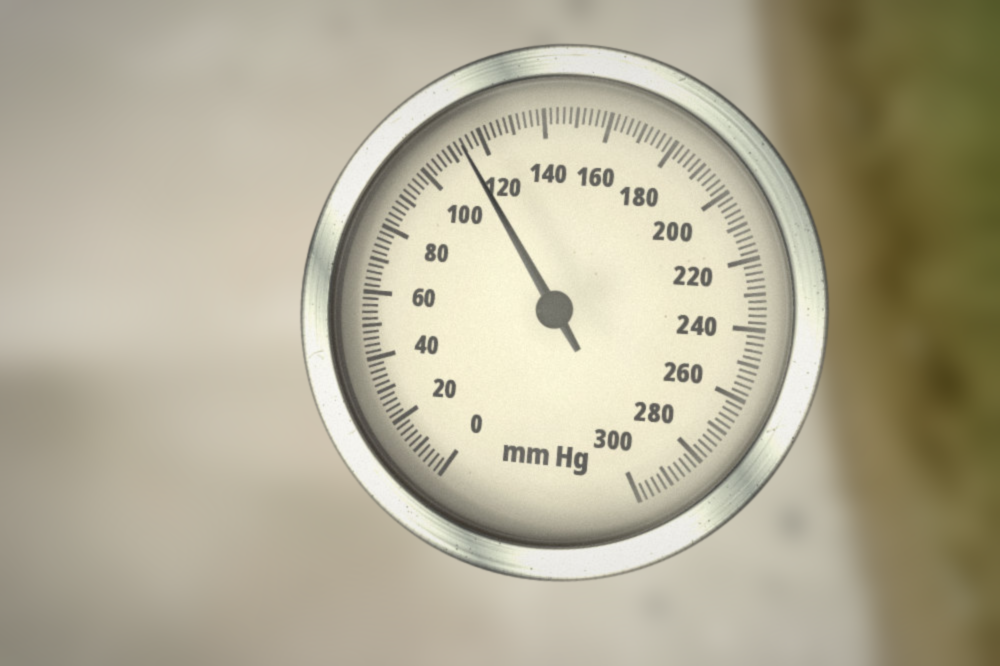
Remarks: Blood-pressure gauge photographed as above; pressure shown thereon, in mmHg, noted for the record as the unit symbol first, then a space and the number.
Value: mmHg 114
